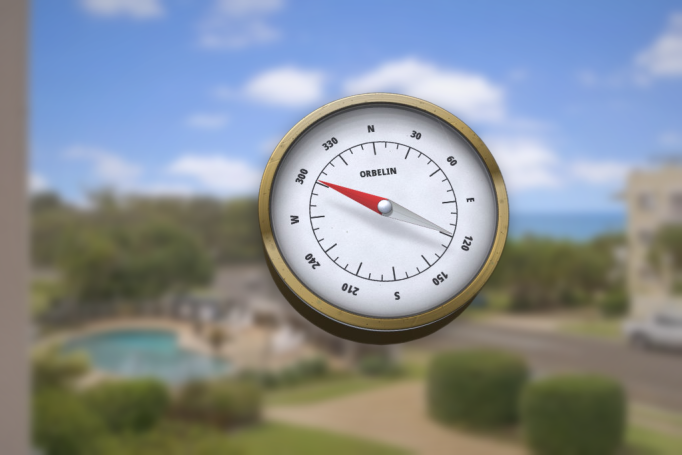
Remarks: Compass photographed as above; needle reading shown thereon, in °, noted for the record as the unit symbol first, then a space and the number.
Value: ° 300
